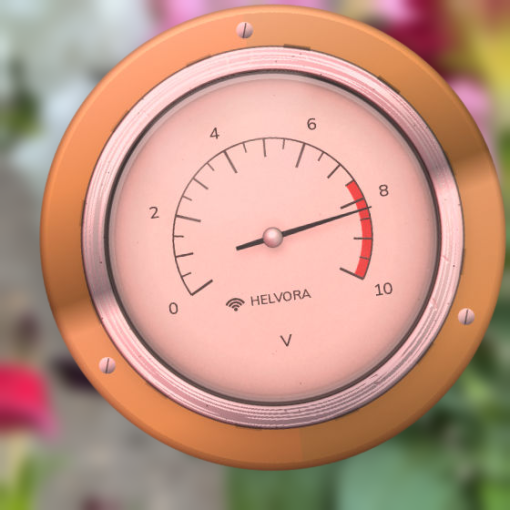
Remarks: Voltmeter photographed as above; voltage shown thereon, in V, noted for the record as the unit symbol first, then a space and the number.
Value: V 8.25
